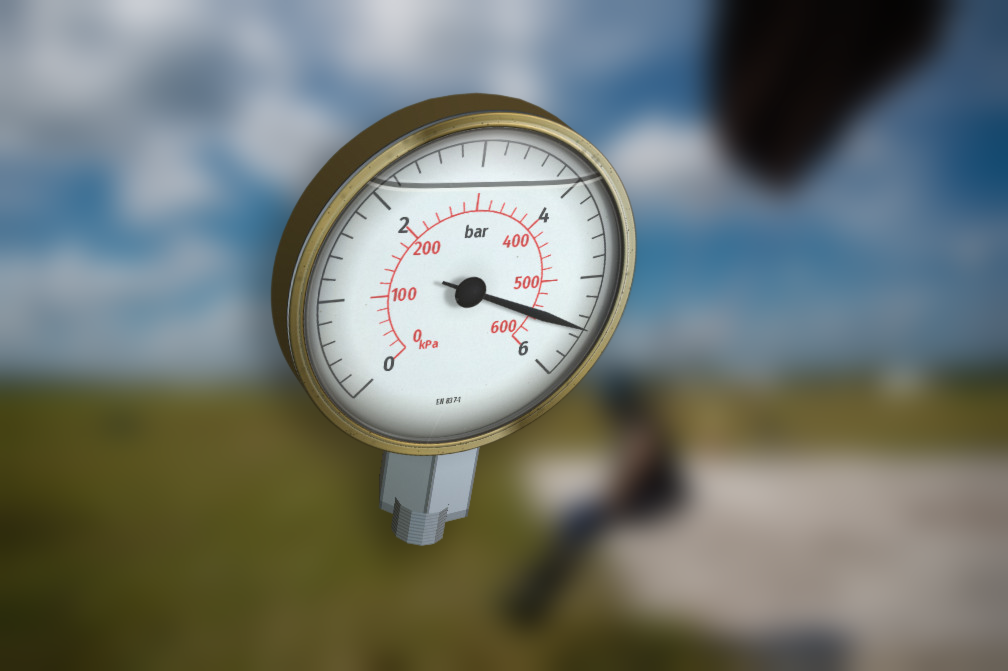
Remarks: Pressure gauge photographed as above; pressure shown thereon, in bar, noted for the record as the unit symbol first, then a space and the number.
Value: bar 5.5
